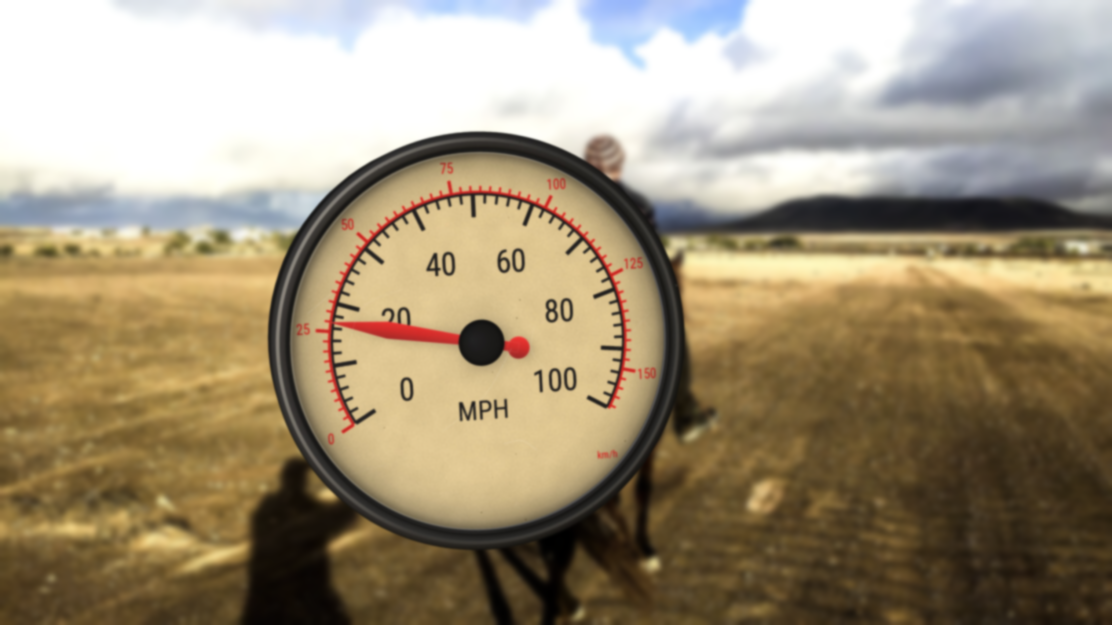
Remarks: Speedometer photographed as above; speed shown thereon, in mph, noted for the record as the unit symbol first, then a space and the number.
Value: mph 17
